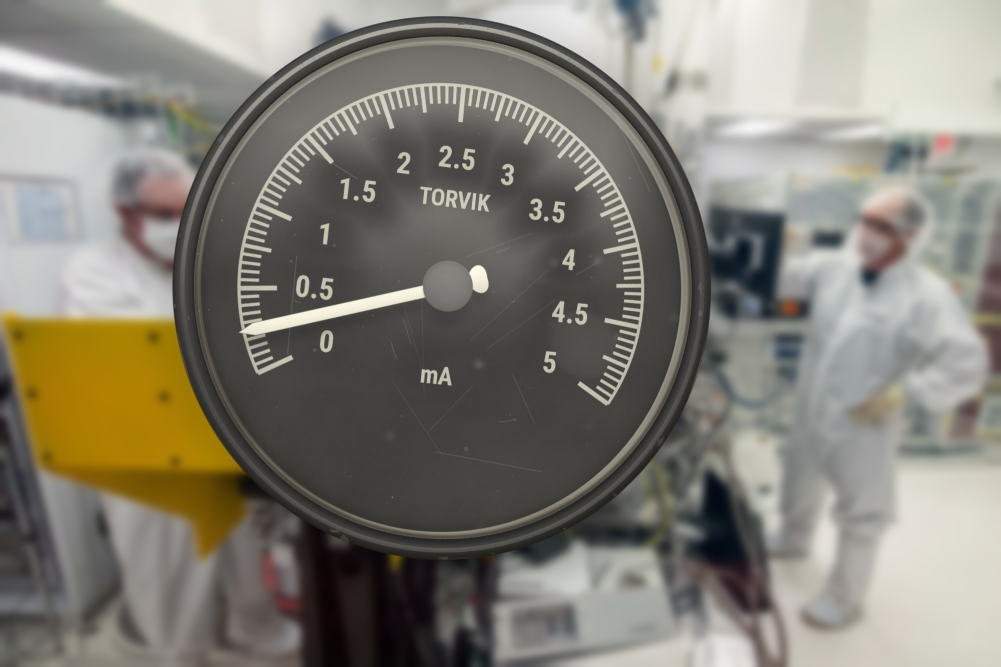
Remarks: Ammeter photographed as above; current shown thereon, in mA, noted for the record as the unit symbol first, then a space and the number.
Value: mA 0.25
